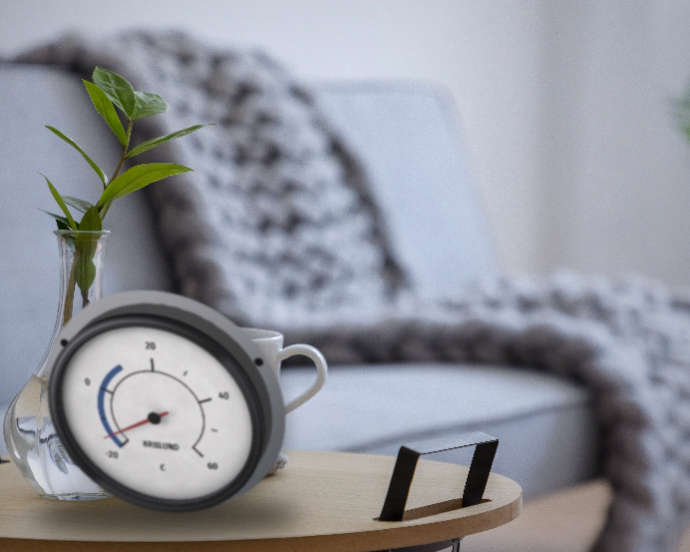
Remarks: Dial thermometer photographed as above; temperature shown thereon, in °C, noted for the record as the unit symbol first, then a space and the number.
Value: °C -15
